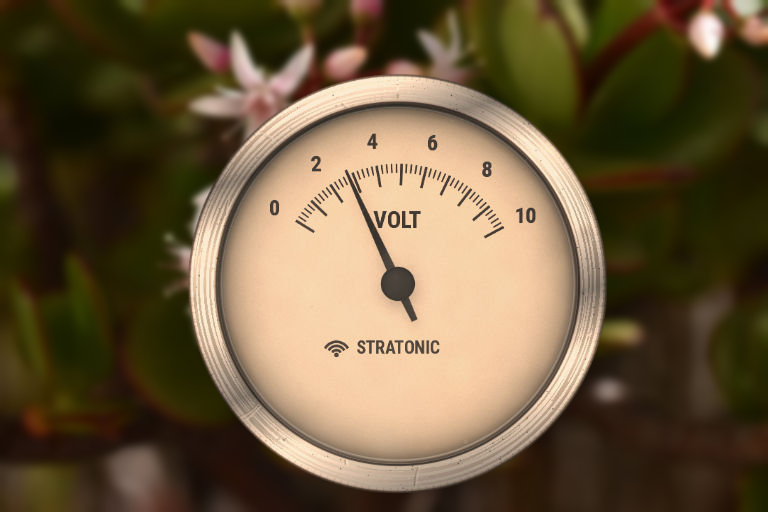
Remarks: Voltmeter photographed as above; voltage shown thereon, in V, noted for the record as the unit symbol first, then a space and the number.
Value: V 2.8
